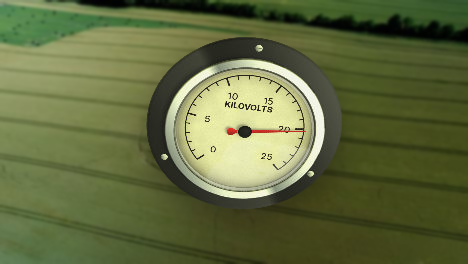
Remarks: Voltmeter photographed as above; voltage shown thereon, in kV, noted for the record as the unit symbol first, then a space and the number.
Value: kV 20
